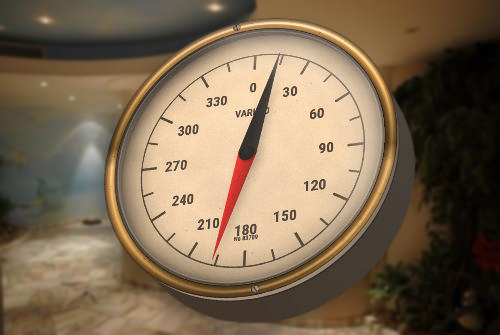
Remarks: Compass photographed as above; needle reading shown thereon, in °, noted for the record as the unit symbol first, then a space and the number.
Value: ° 195
